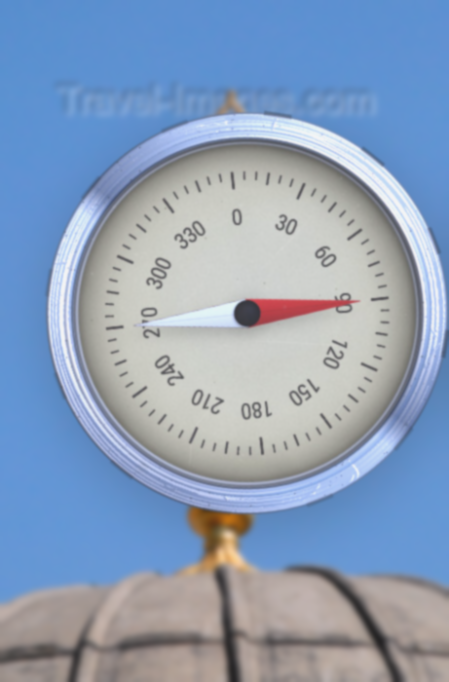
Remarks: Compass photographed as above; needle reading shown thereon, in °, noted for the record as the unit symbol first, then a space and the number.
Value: ° 90
